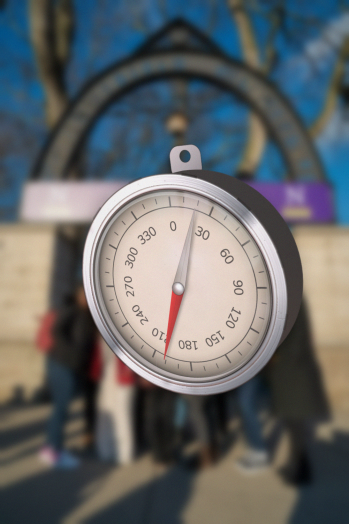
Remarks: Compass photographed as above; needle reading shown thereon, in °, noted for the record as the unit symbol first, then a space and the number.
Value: ° 200
